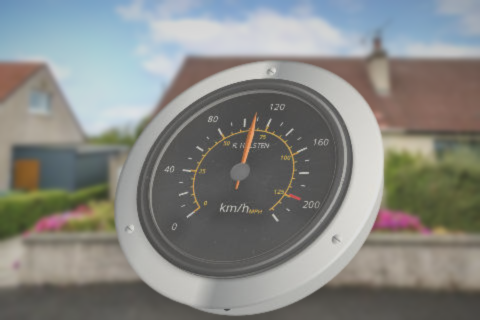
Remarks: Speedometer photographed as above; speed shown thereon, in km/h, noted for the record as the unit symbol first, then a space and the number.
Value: km/h 110
